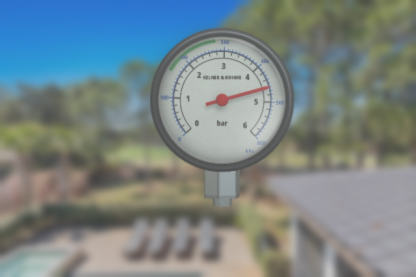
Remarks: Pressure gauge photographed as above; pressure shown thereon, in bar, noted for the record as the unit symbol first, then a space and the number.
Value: bar 4.6
